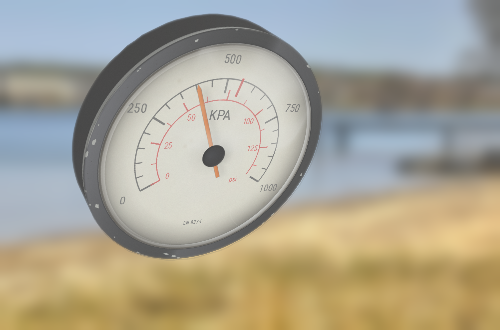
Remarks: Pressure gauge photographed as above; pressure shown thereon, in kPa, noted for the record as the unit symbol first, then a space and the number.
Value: kPa 400
